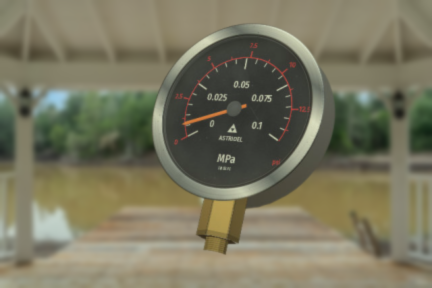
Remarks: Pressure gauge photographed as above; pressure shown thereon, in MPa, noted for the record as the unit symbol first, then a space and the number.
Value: MPa 0.005
